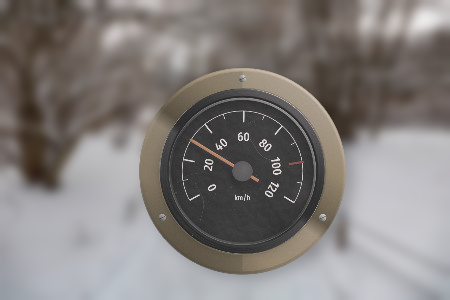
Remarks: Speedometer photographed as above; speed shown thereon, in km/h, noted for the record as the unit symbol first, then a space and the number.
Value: km/h 30
